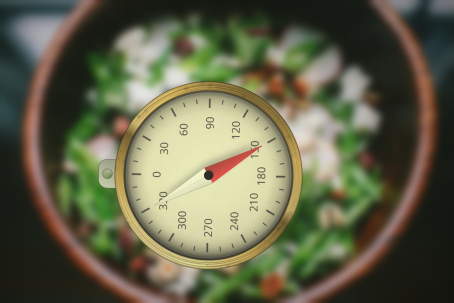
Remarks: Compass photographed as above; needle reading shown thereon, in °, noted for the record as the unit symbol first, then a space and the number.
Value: ° 150
